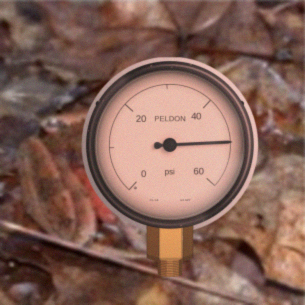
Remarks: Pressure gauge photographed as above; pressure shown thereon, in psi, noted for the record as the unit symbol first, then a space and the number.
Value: psi 50
